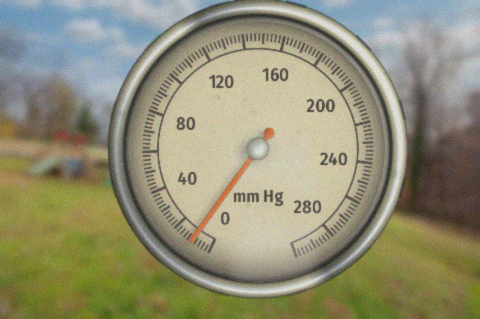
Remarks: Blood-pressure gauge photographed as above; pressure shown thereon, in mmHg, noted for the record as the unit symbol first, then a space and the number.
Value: mmHg 10
